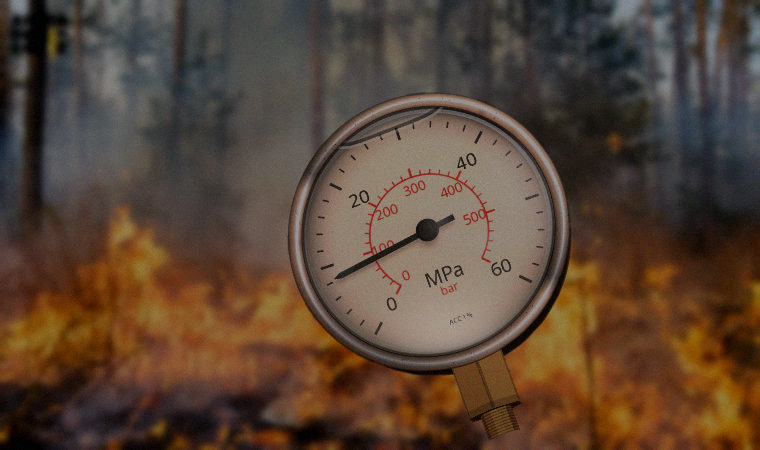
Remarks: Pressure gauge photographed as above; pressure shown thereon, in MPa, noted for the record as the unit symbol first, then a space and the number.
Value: MPa 8
